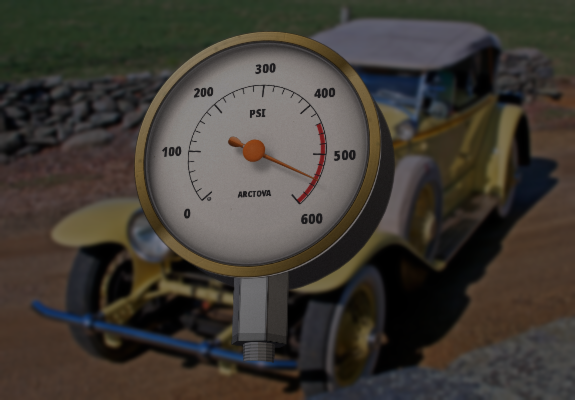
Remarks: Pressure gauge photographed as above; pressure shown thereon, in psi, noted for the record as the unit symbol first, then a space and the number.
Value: psi 550
